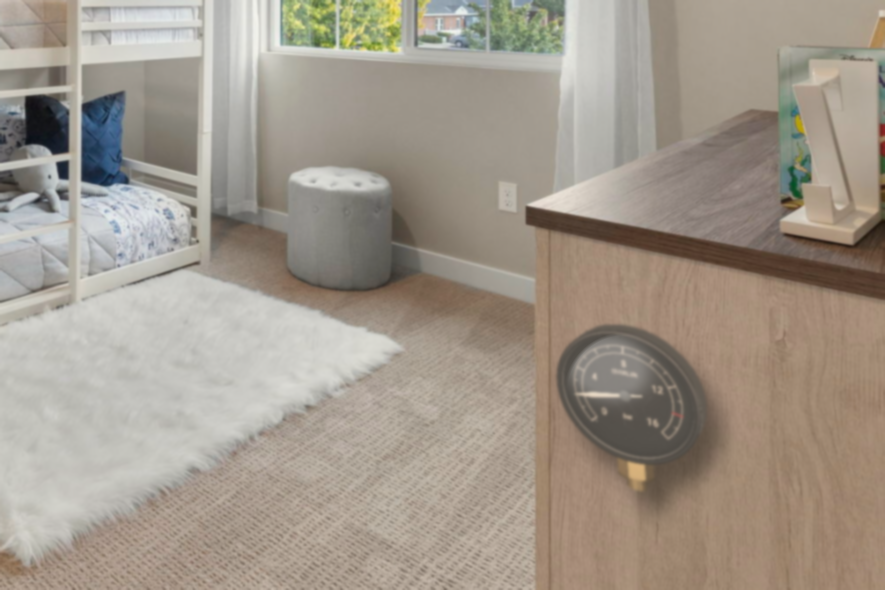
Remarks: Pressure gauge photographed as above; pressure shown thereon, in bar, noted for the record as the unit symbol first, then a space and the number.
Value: bar 2
